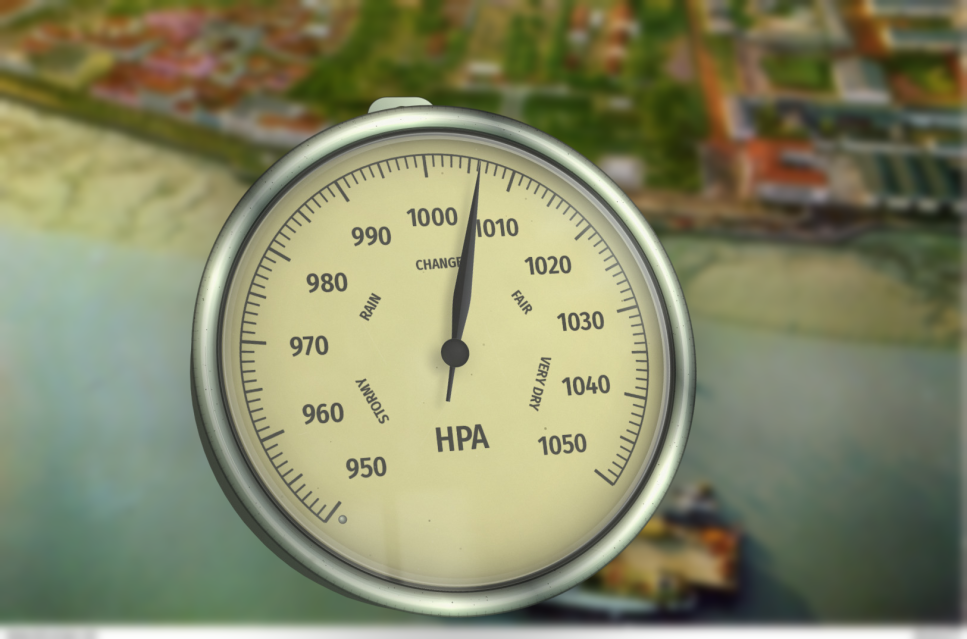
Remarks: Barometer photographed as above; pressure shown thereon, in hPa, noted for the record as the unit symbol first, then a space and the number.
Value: hPa 1006
